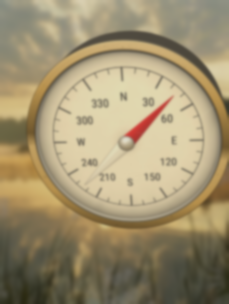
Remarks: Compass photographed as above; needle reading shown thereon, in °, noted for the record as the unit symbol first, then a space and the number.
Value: ° 45
